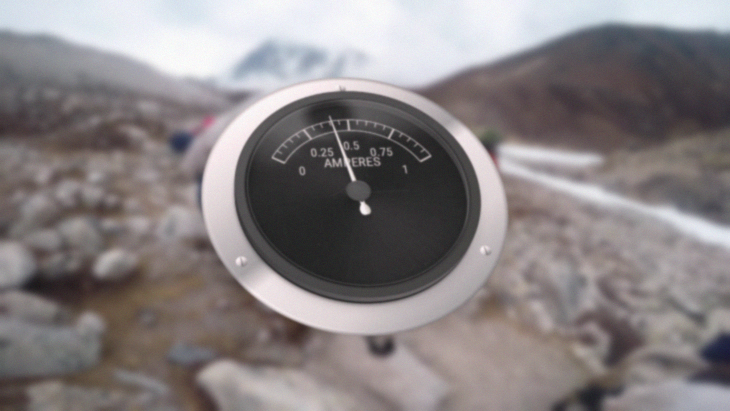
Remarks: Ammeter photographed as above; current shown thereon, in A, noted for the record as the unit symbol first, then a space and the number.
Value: A 0.4
